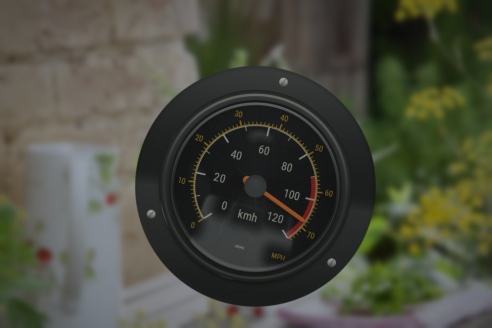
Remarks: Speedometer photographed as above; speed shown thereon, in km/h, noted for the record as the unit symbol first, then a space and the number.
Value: km/h 110
